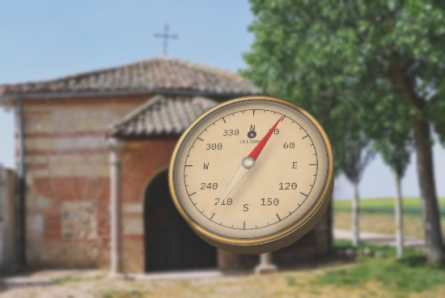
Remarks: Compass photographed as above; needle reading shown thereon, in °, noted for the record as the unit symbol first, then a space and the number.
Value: ° 30
